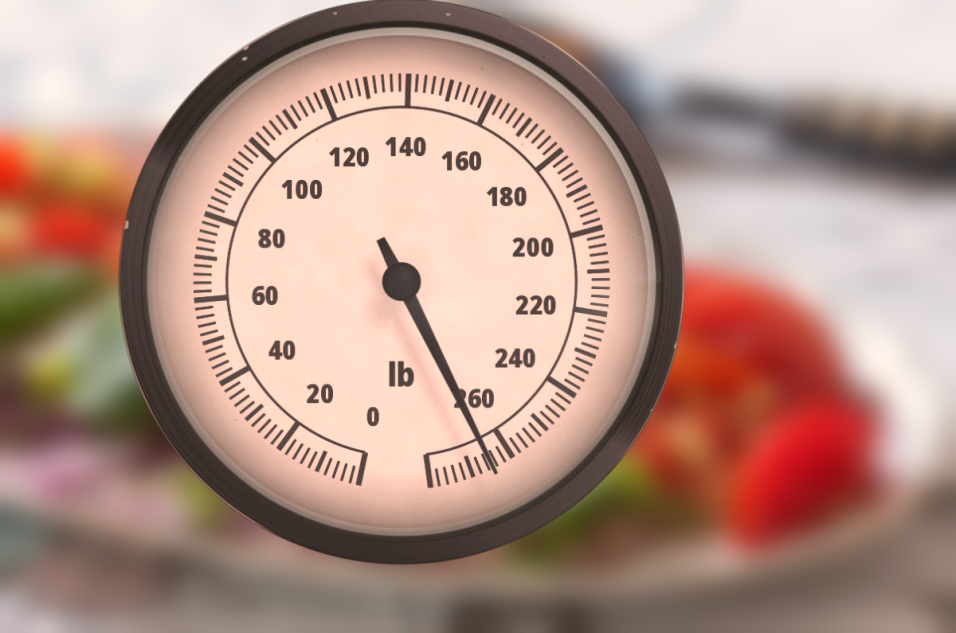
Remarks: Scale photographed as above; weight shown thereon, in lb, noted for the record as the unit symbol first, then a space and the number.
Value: lb 265
